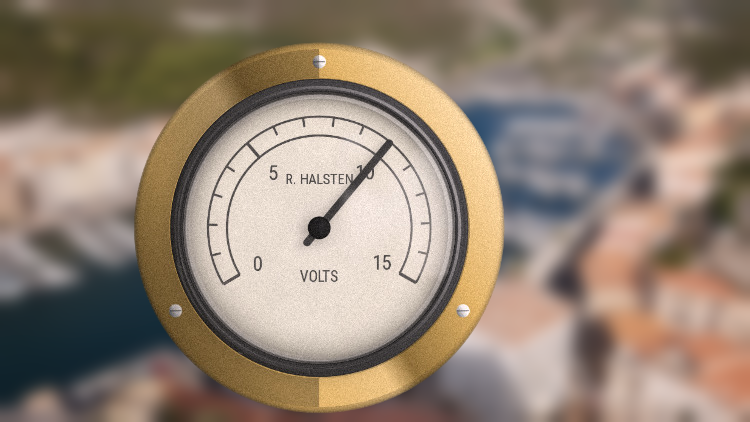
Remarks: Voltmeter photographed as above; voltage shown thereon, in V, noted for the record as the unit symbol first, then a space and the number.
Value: V 10
